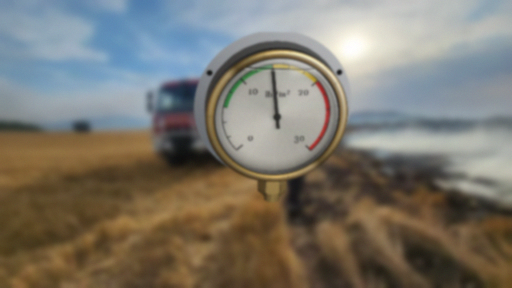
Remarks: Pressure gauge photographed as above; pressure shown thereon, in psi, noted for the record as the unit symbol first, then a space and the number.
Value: psi 14
